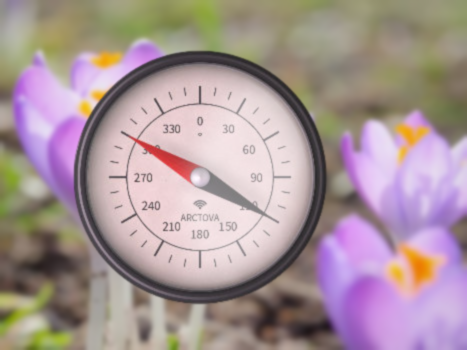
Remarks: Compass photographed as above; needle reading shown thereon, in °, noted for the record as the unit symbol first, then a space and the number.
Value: ° 300
